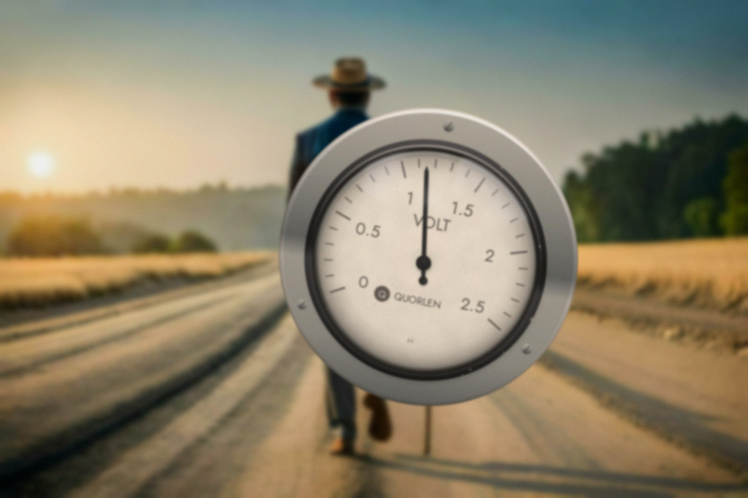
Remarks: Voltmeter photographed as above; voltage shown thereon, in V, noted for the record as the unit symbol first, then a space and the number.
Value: V 1.15
